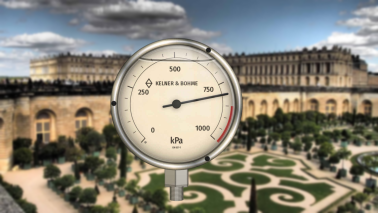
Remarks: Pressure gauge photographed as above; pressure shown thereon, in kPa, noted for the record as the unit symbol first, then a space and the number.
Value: kPa 800
